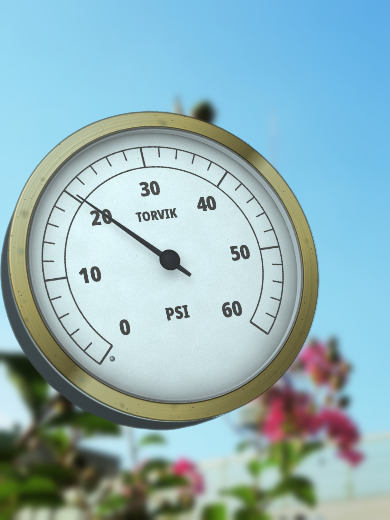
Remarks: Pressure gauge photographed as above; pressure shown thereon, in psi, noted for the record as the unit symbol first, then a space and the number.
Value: psi 20
